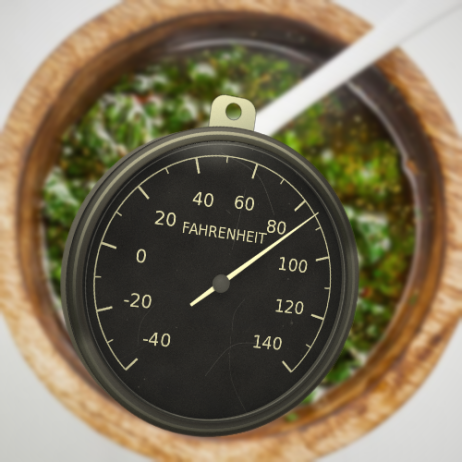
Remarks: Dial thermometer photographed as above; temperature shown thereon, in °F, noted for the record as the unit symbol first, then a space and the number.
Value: °F 85
